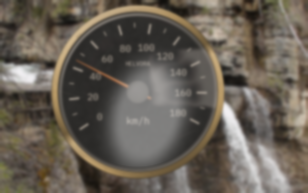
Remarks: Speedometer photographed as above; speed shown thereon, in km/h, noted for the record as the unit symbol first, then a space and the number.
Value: km/h 45
